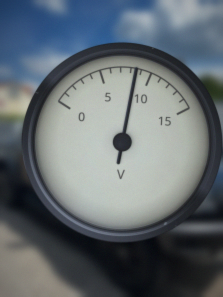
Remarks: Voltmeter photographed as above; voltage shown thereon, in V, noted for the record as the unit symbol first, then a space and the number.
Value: V 8.5
